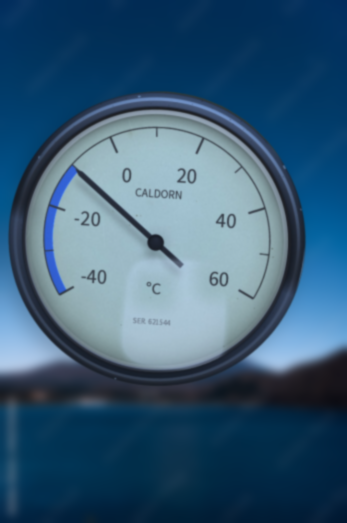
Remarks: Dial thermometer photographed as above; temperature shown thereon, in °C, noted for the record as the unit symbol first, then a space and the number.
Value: °C -10
